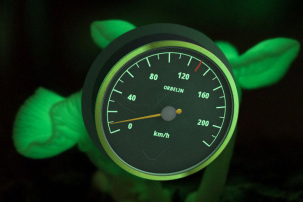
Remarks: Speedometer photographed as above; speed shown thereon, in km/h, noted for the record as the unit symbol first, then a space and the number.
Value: km/h 10
